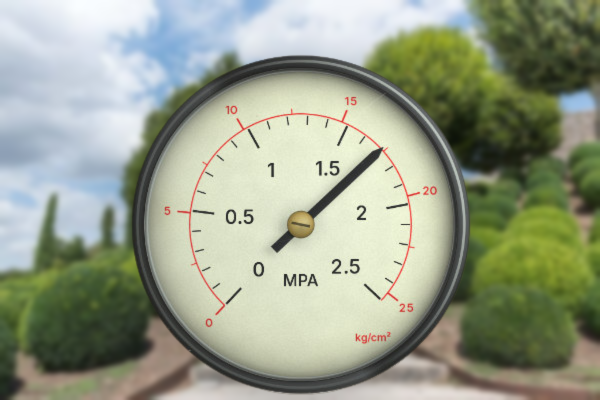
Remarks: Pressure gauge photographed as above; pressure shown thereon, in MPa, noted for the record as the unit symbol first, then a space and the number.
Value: MPa 1.7
